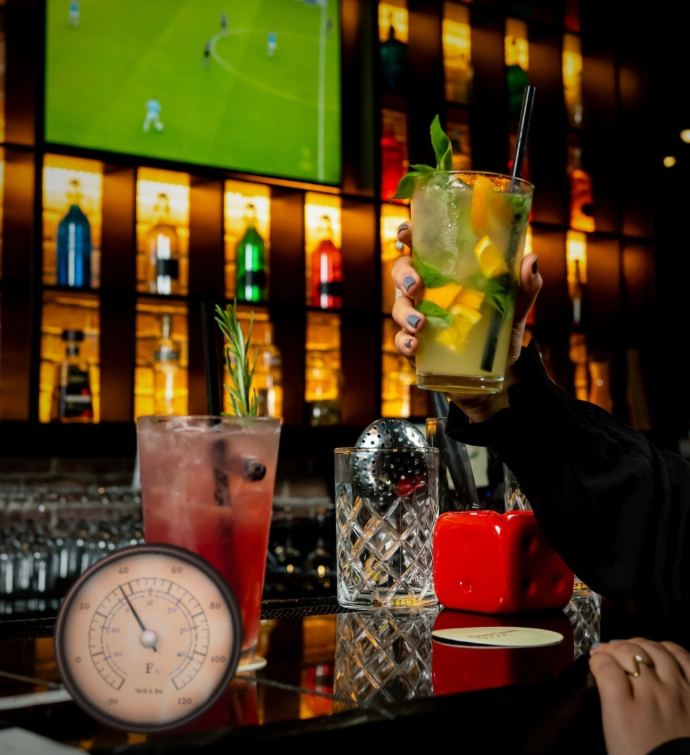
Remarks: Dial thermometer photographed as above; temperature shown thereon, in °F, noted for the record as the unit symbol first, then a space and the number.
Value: °F 36
